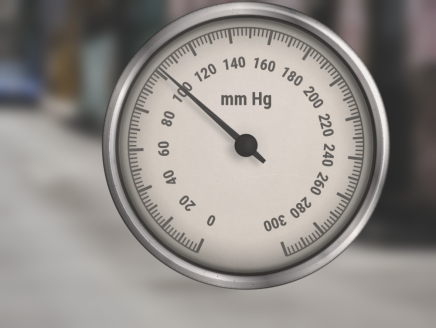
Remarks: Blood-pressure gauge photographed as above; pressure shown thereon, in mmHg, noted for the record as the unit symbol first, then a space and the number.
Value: mmHg 102
